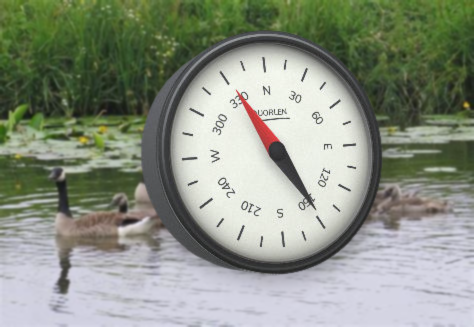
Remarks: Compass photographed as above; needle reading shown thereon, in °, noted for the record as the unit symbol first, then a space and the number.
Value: ° 330
